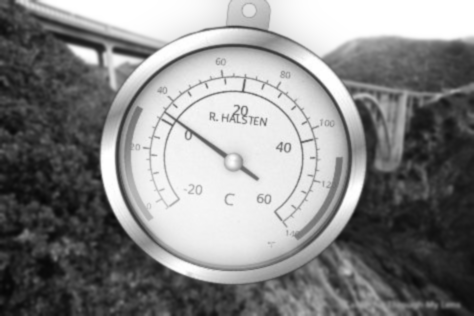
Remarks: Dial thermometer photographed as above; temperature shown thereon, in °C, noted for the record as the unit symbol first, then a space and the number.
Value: °C 2
